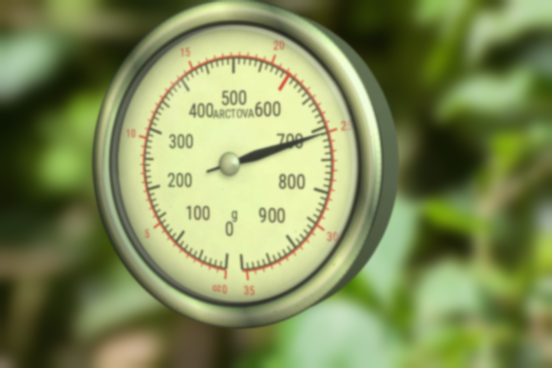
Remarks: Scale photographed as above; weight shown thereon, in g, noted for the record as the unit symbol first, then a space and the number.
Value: g 710
